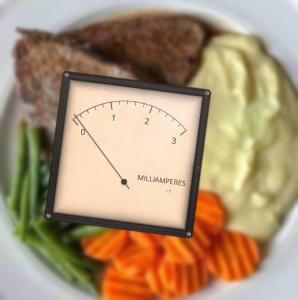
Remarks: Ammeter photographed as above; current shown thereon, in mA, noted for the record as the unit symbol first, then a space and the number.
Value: mA 0.1
